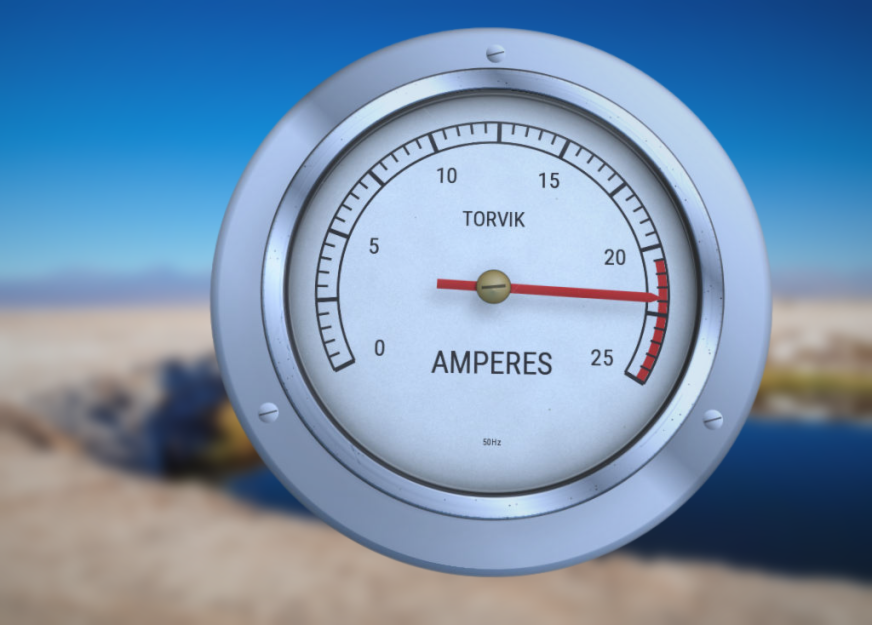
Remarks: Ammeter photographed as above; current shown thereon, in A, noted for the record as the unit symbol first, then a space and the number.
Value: A 22
